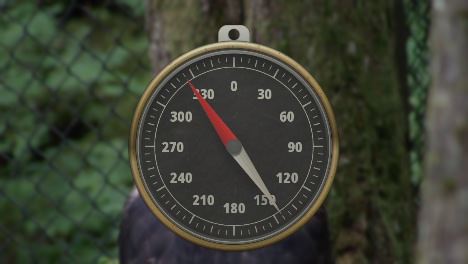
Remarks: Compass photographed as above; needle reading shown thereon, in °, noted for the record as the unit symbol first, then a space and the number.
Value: ° 325
